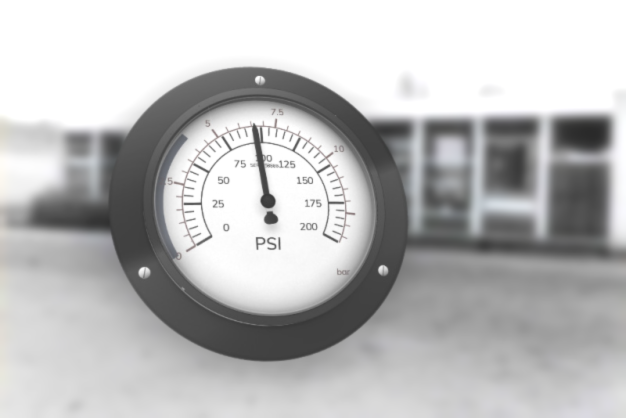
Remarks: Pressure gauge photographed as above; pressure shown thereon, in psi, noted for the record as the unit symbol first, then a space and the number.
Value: psi 95
